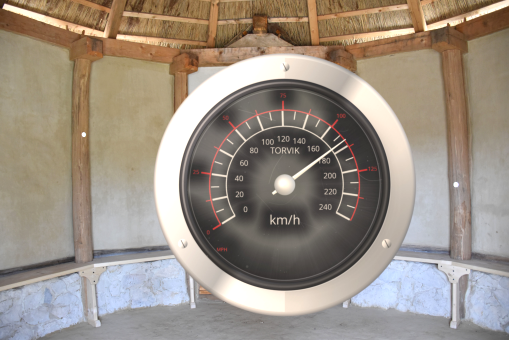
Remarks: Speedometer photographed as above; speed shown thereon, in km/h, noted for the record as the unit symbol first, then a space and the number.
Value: km/h 175
